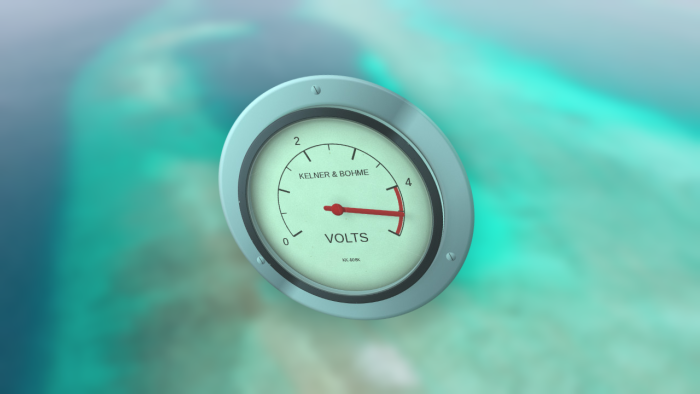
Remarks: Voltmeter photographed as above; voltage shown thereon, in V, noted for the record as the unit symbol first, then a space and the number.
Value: V 4.5
